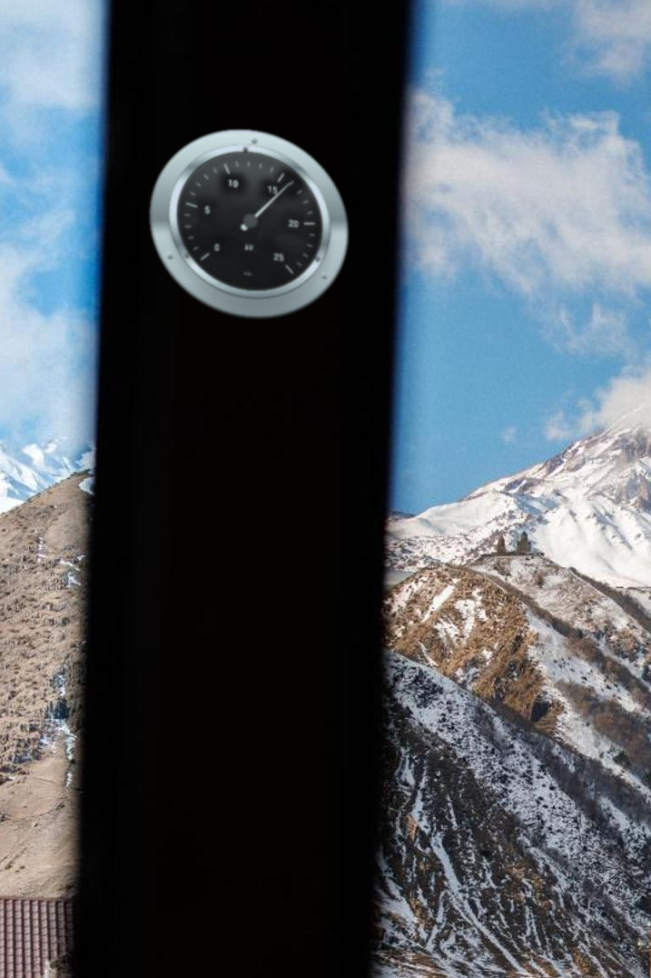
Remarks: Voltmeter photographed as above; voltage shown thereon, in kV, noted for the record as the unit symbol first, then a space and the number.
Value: kV 16
